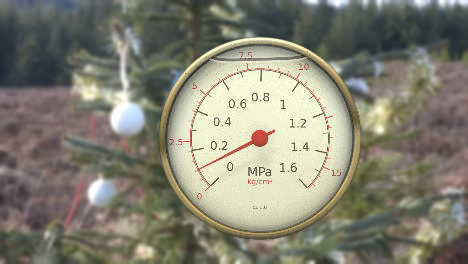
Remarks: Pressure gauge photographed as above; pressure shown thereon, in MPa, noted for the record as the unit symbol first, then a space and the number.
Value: MPa 0.1
